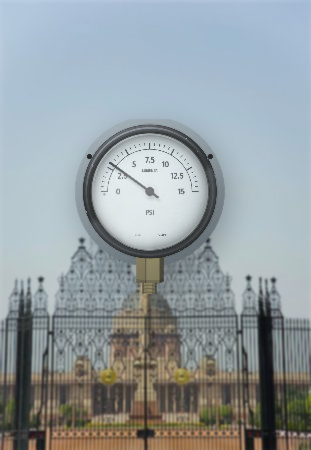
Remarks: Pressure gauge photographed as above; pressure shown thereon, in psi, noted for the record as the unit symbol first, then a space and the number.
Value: psi 3
